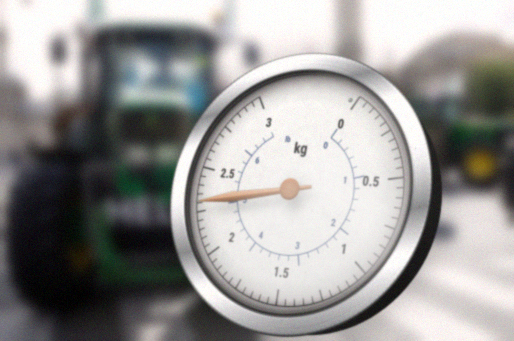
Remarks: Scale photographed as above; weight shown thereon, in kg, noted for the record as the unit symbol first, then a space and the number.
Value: kg 2.3
